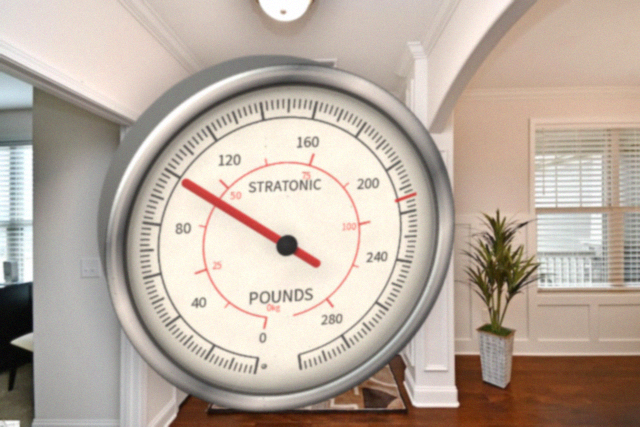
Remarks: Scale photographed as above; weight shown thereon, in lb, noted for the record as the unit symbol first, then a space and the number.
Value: lb 100
